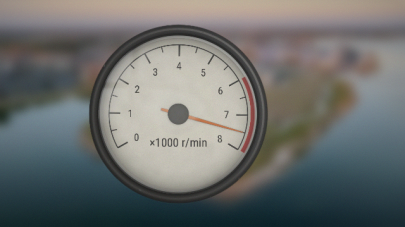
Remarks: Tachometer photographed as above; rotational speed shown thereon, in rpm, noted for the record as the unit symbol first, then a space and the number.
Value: rpm 7500
